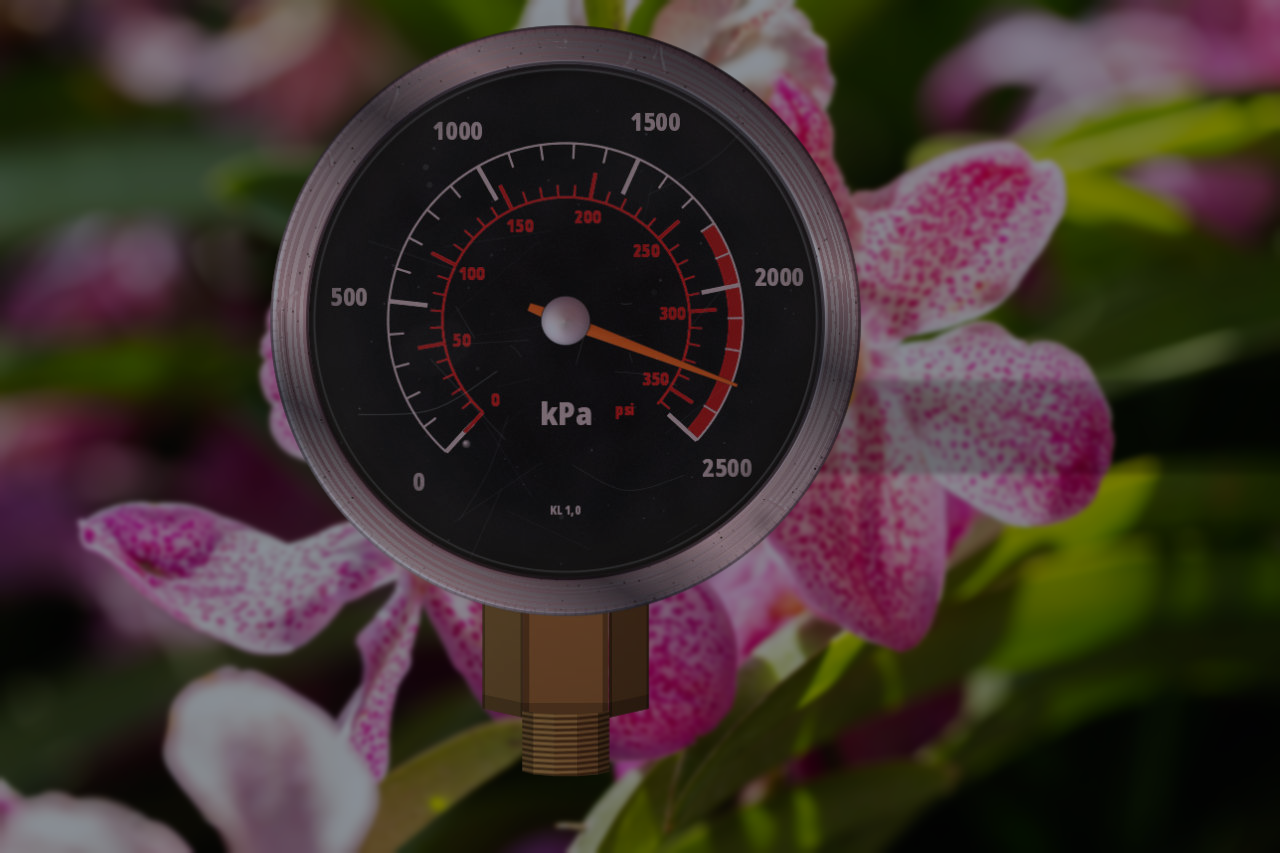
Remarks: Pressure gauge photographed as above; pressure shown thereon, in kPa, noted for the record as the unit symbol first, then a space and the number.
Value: kPa 2300
